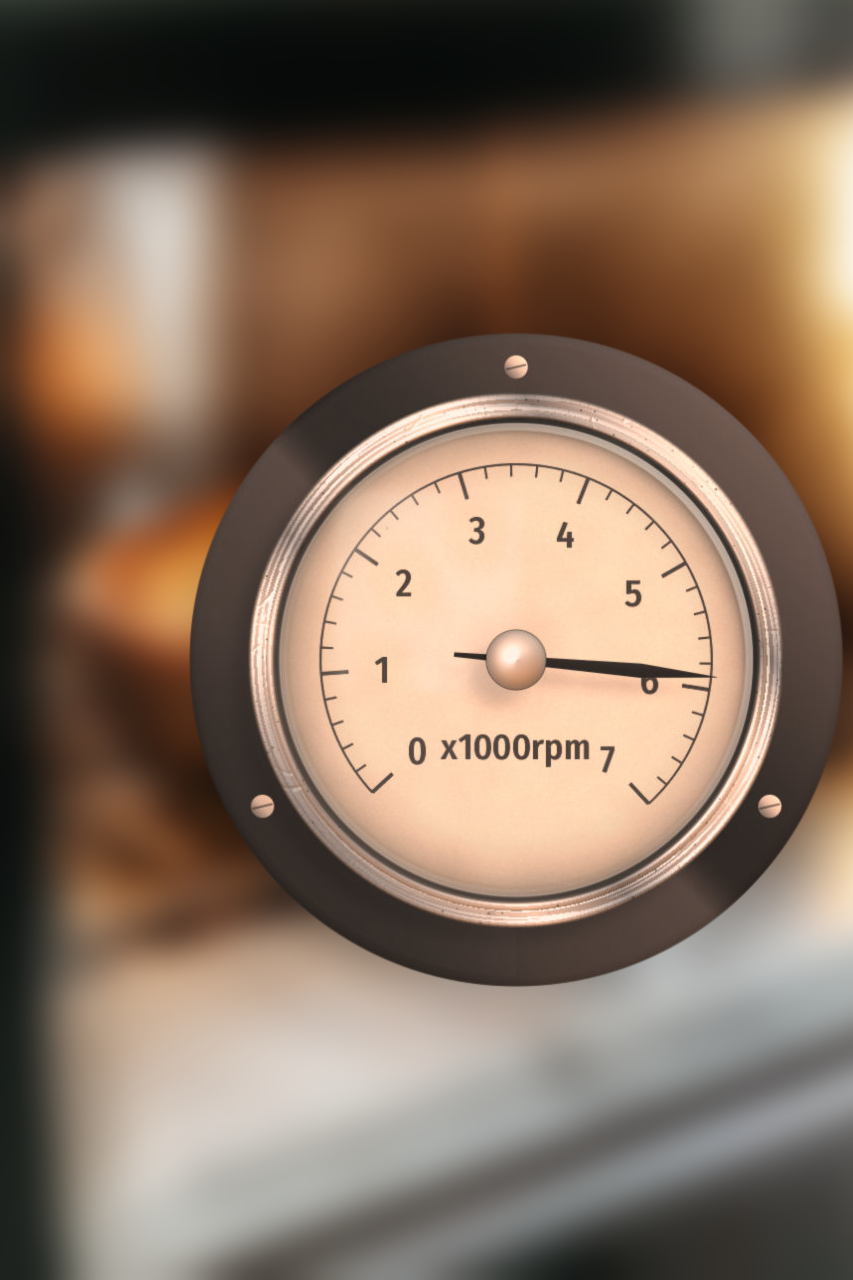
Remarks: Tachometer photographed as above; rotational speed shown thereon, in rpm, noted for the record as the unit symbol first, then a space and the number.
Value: rpm 5900
